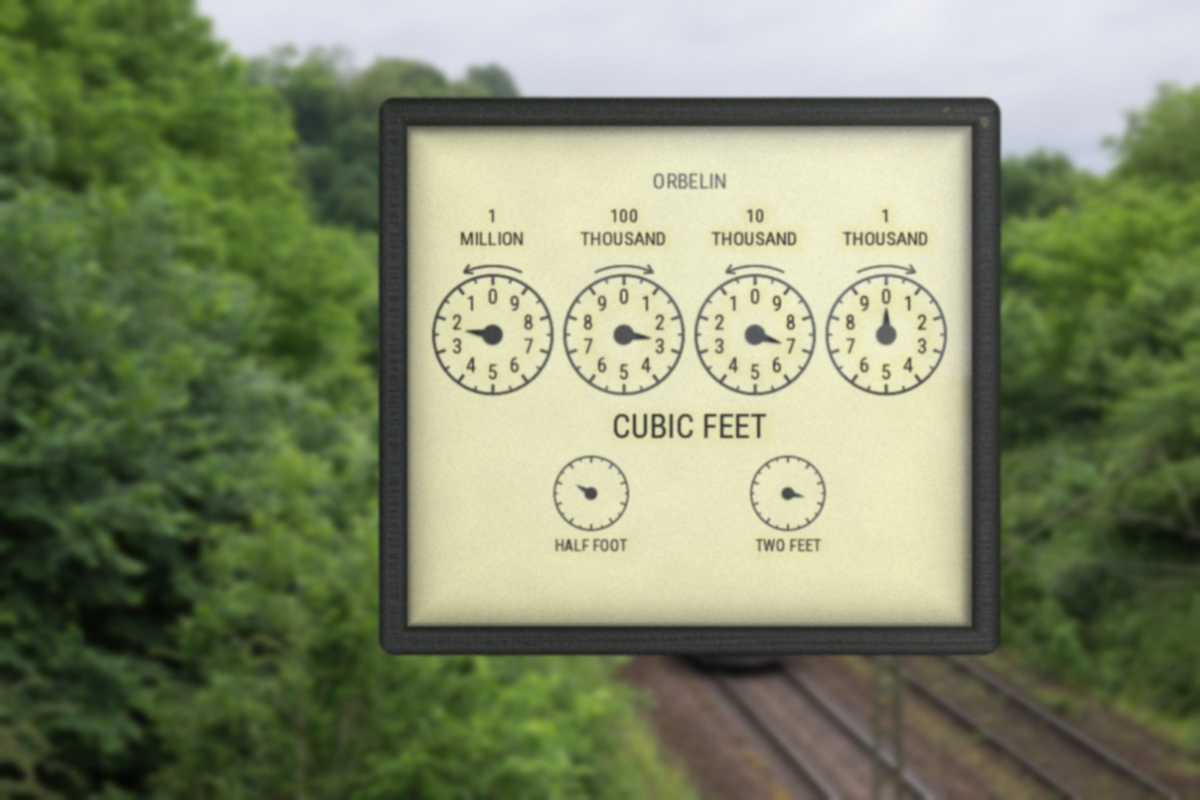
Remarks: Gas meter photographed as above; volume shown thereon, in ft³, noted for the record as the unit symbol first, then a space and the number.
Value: ft³ 227000
